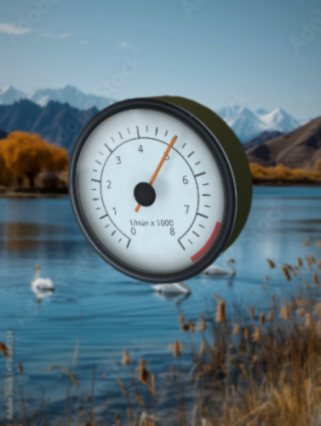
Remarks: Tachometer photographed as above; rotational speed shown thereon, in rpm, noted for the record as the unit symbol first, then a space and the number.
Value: rpm 5000
